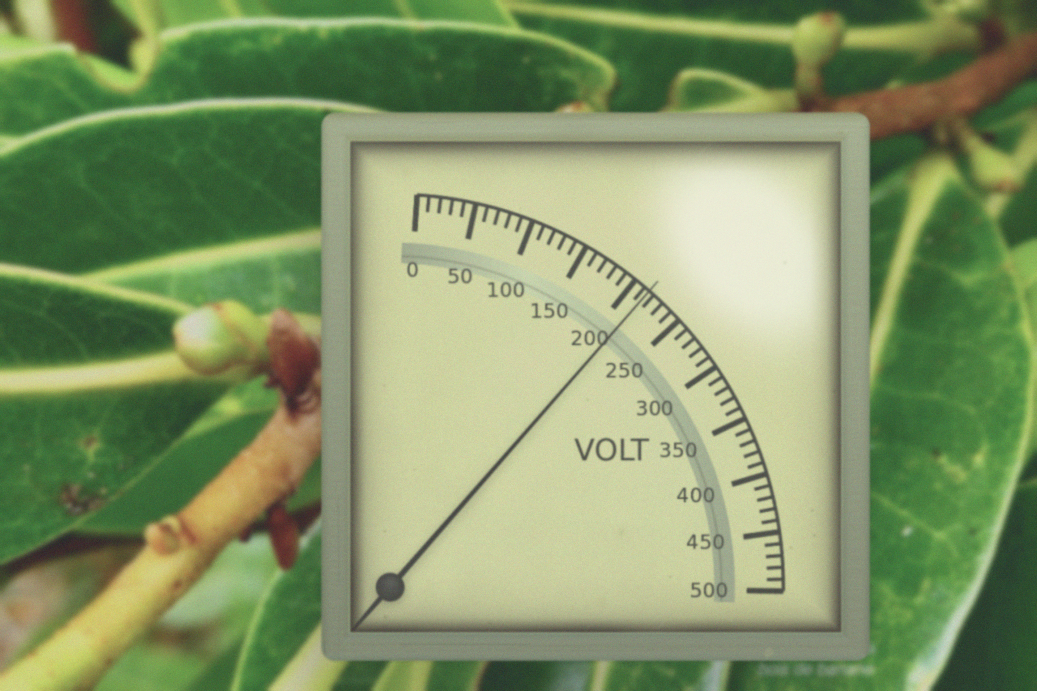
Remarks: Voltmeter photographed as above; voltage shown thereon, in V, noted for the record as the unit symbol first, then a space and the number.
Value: V 215
